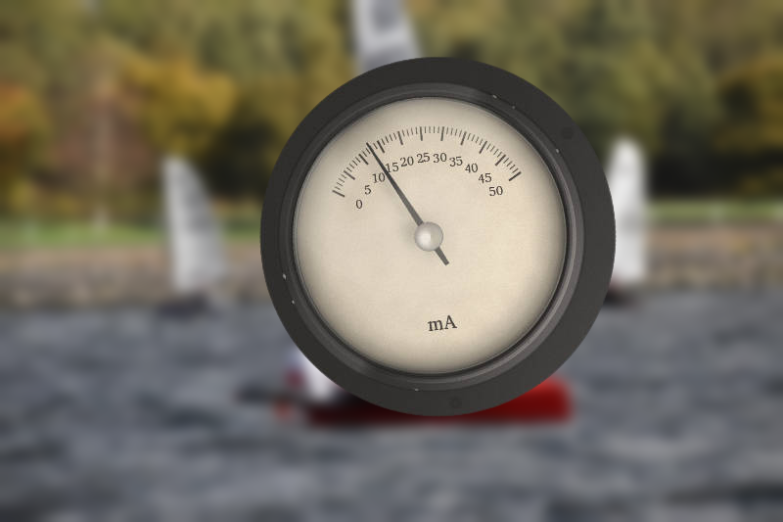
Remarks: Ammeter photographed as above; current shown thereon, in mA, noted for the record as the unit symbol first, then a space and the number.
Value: mA 13
